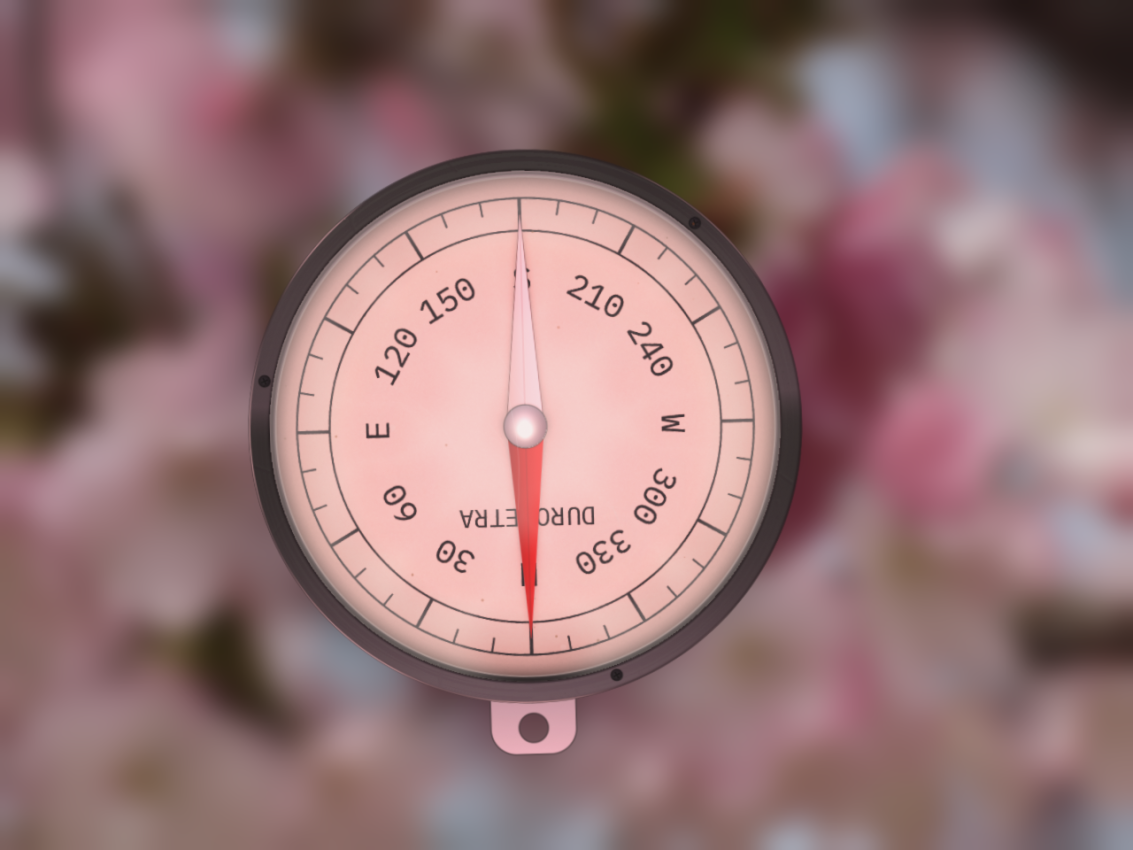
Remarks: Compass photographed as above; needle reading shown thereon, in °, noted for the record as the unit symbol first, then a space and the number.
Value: ° 0
